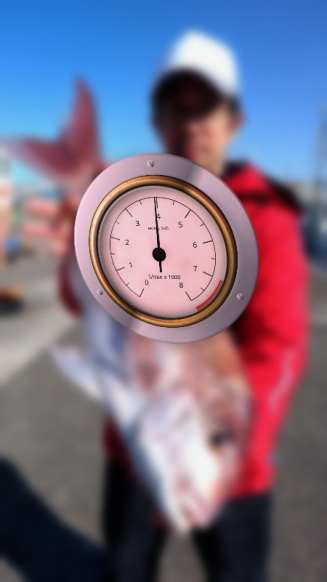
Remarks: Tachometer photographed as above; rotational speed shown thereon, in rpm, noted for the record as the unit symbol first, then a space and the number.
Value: rpm 4000
